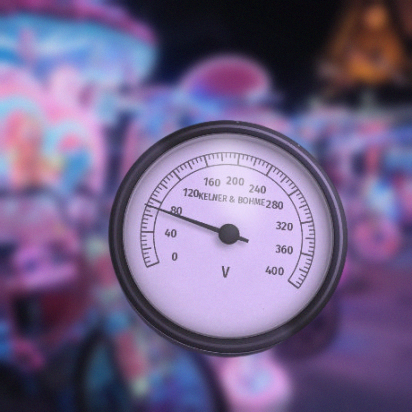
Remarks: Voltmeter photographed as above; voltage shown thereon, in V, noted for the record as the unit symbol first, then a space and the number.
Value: V 70
